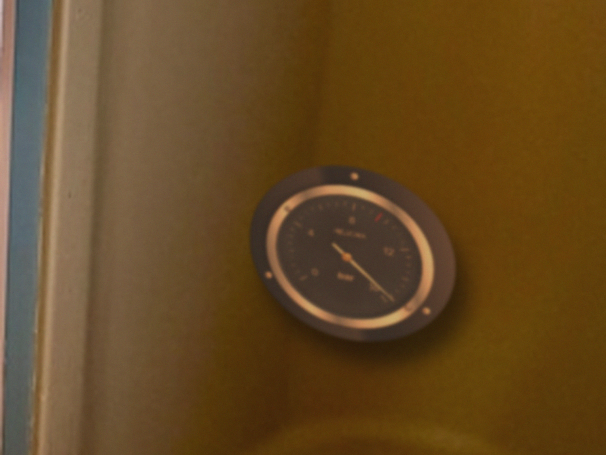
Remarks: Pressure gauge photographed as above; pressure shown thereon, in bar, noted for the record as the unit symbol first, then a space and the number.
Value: bar 15.5
